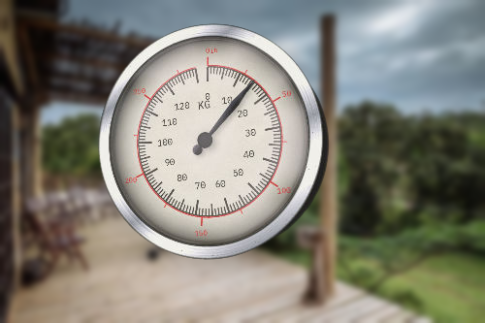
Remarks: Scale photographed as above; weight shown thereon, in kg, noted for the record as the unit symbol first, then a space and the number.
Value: kg 15
